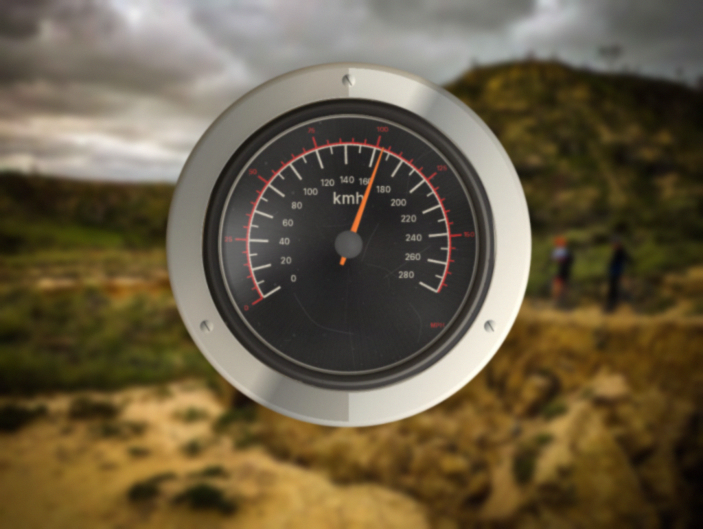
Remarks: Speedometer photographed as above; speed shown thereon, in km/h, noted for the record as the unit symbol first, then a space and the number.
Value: km/h 165
